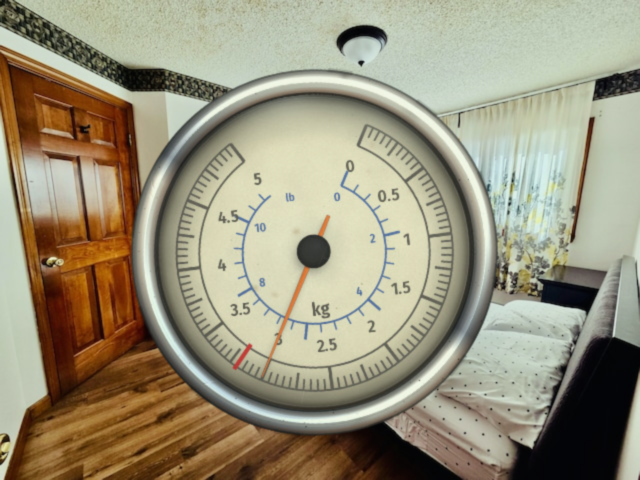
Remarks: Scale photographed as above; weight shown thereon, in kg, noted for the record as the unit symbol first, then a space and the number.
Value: kg 3
